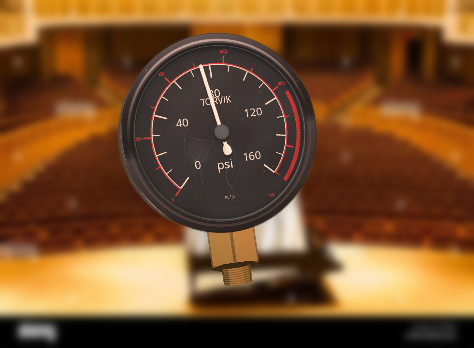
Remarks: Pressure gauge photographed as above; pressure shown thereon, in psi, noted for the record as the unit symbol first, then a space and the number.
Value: psi 75
